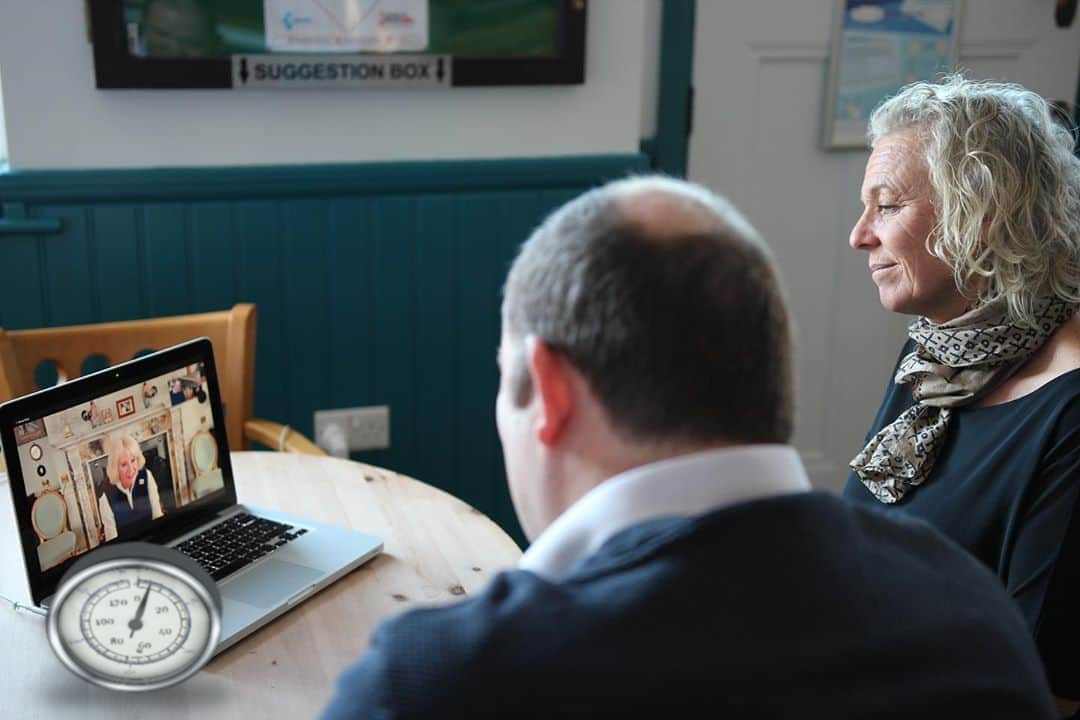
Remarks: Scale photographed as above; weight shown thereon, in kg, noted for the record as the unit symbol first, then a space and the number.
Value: kg 5
